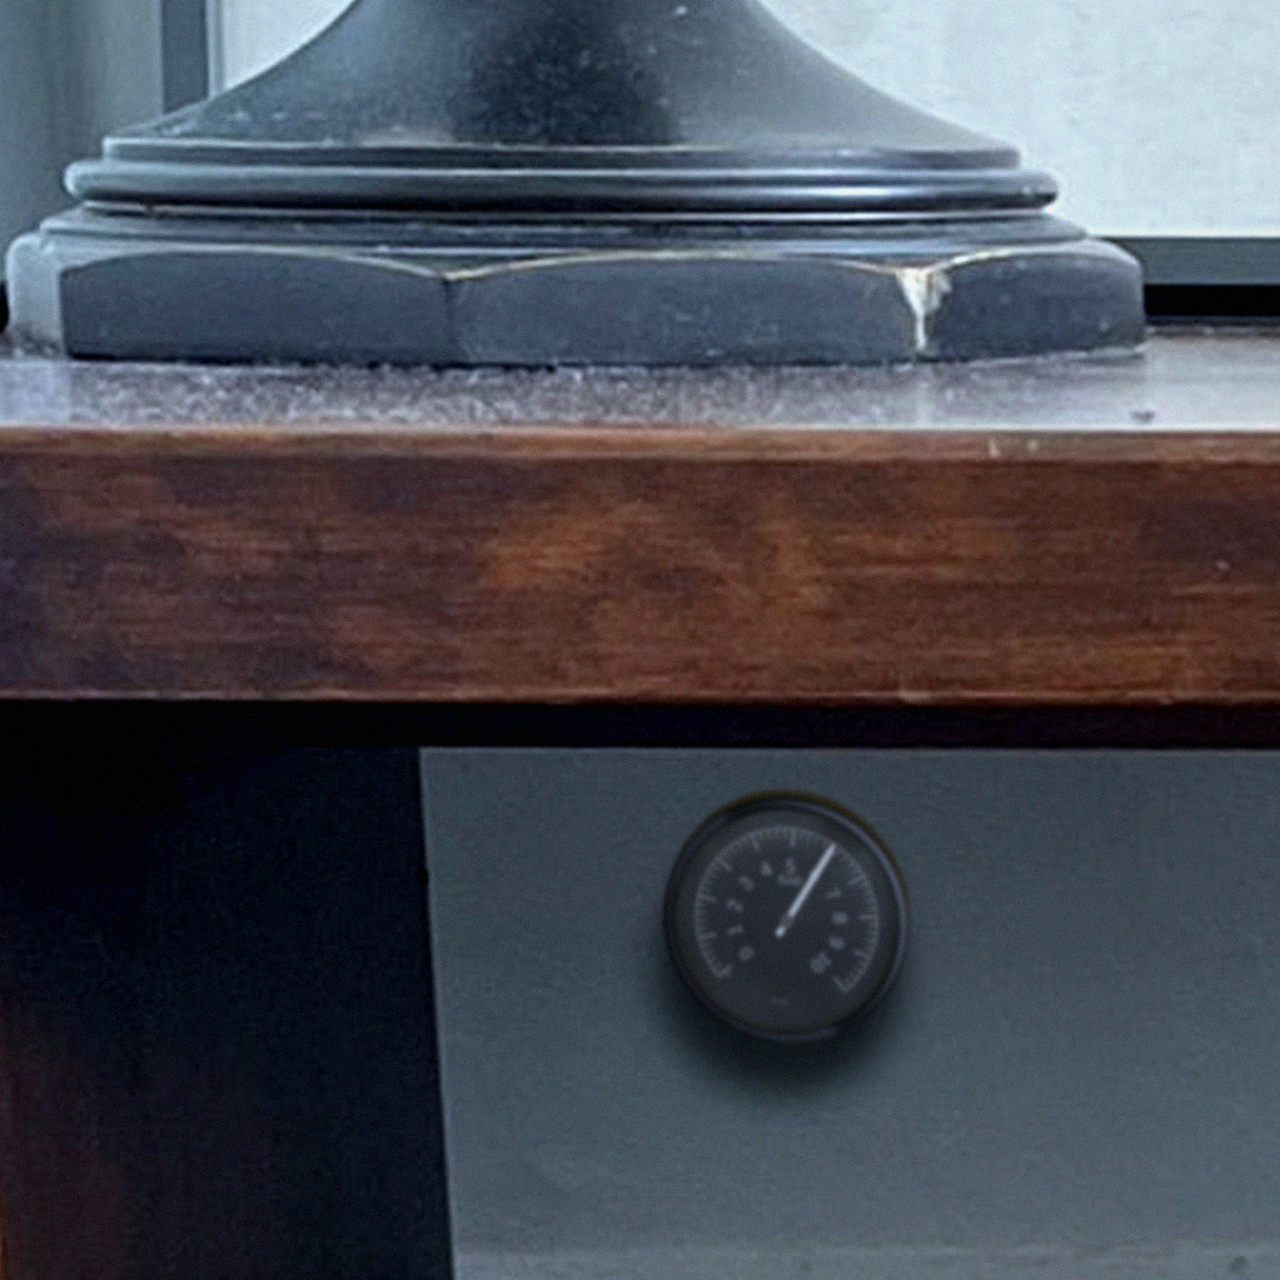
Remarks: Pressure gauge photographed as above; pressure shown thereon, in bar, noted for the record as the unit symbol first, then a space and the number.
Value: bar 6
